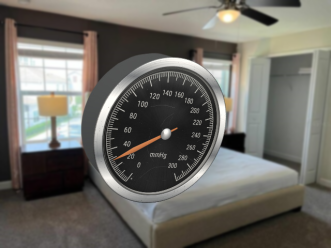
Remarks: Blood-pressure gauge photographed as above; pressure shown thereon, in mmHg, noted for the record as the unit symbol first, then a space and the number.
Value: mmHg 30
